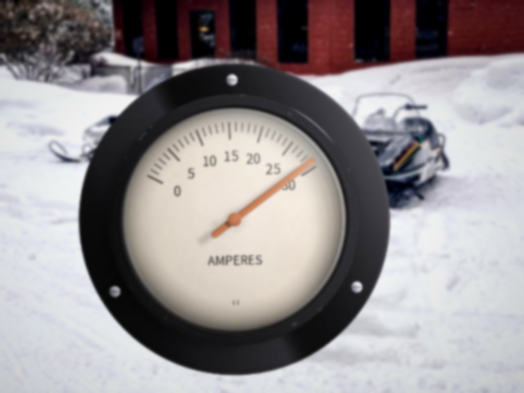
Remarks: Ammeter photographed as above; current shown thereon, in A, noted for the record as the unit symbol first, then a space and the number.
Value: A 29
